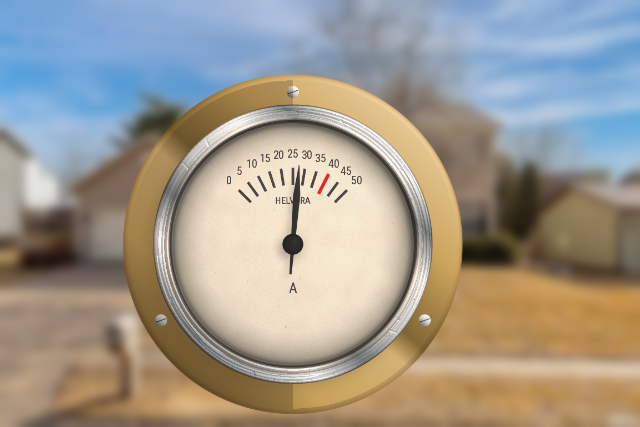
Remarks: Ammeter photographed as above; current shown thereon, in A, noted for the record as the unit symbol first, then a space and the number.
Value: A 27.5
